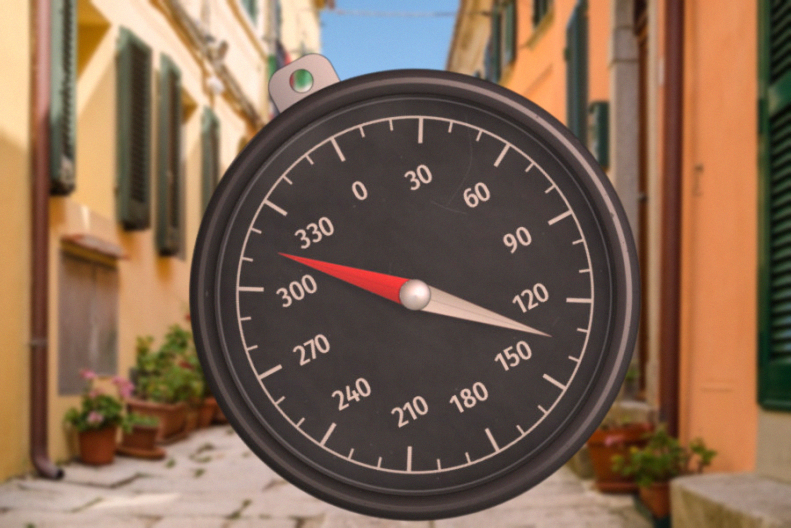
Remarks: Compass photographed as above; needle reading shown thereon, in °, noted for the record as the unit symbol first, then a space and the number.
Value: ° 315
